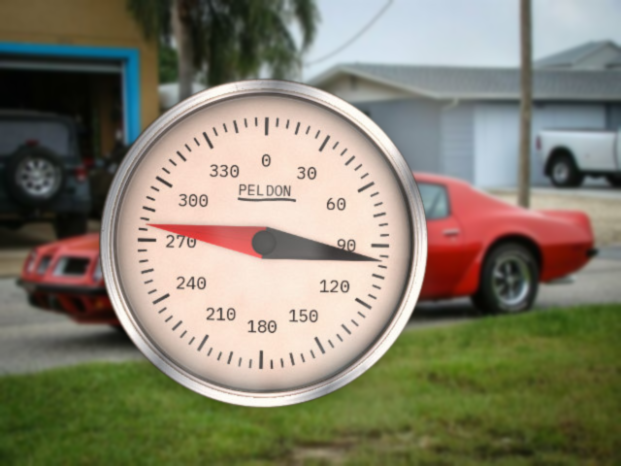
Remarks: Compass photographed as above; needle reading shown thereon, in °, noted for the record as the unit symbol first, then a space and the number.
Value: ° 277.5
